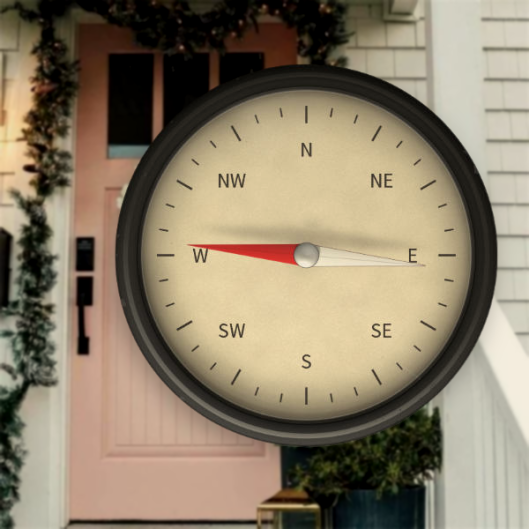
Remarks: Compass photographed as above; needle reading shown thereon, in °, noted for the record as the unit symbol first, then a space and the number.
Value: ° 275
